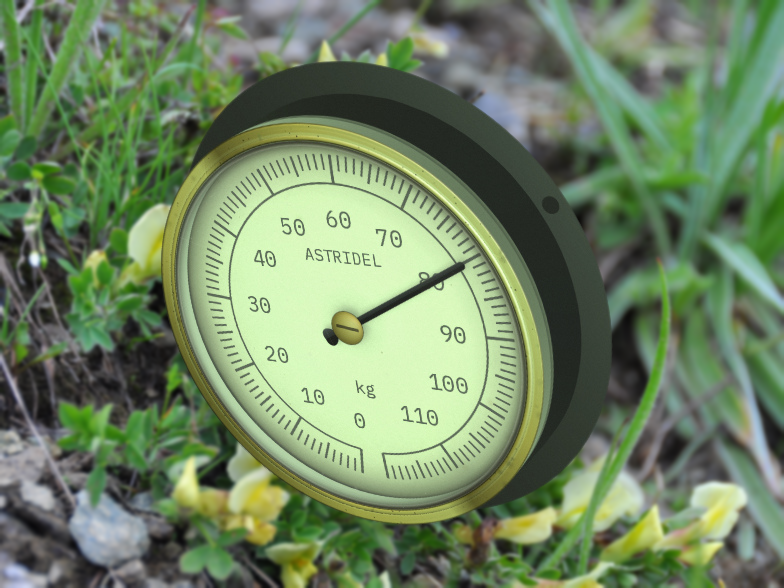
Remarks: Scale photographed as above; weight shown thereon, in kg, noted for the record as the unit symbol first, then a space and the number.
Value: kg 80
